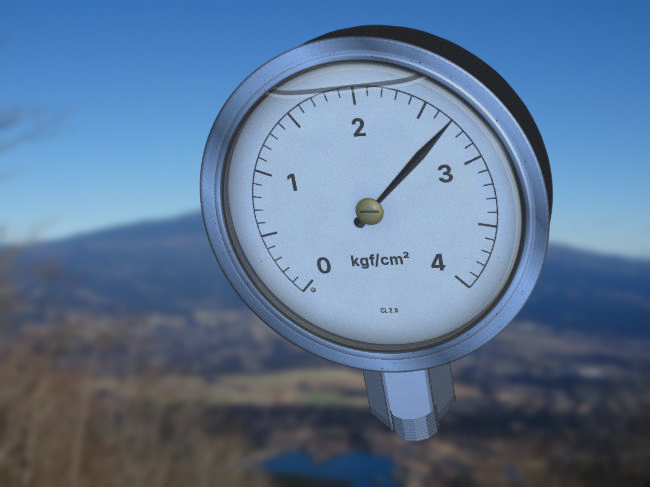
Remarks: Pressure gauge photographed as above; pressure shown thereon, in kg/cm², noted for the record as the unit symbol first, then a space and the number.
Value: kg/cm² 2.7
